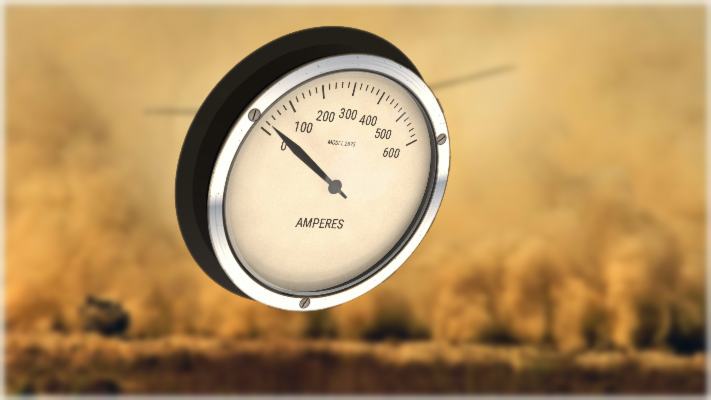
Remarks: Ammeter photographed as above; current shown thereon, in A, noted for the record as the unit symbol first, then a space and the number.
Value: A 20
